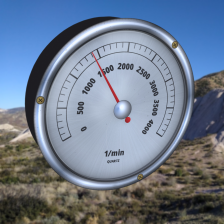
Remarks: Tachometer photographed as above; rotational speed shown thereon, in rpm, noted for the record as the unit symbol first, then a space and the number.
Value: rpm 1400
